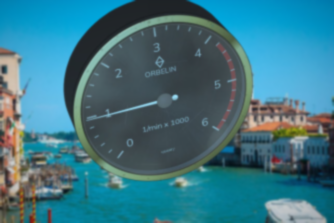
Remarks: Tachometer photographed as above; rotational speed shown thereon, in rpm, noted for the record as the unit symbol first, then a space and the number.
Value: rpm 1000
